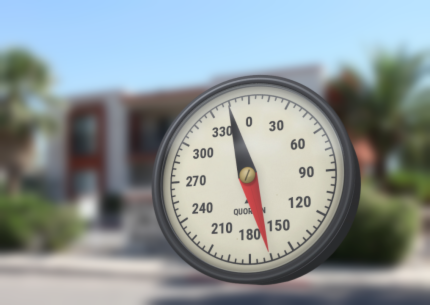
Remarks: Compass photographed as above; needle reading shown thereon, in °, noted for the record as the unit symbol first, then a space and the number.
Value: ° 165
